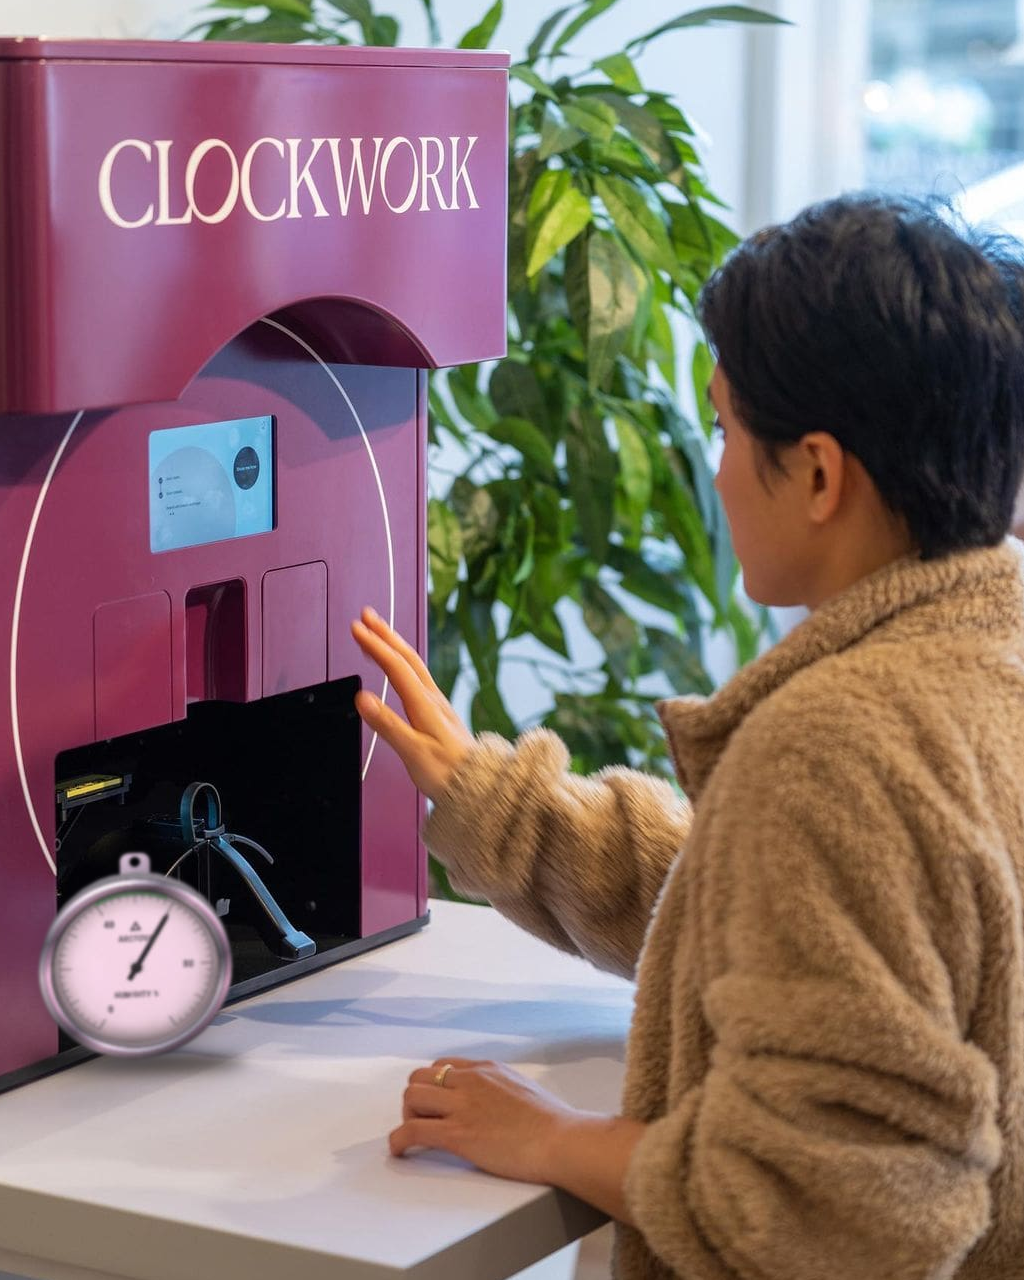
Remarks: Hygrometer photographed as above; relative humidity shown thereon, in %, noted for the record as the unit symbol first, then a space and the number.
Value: % 60
